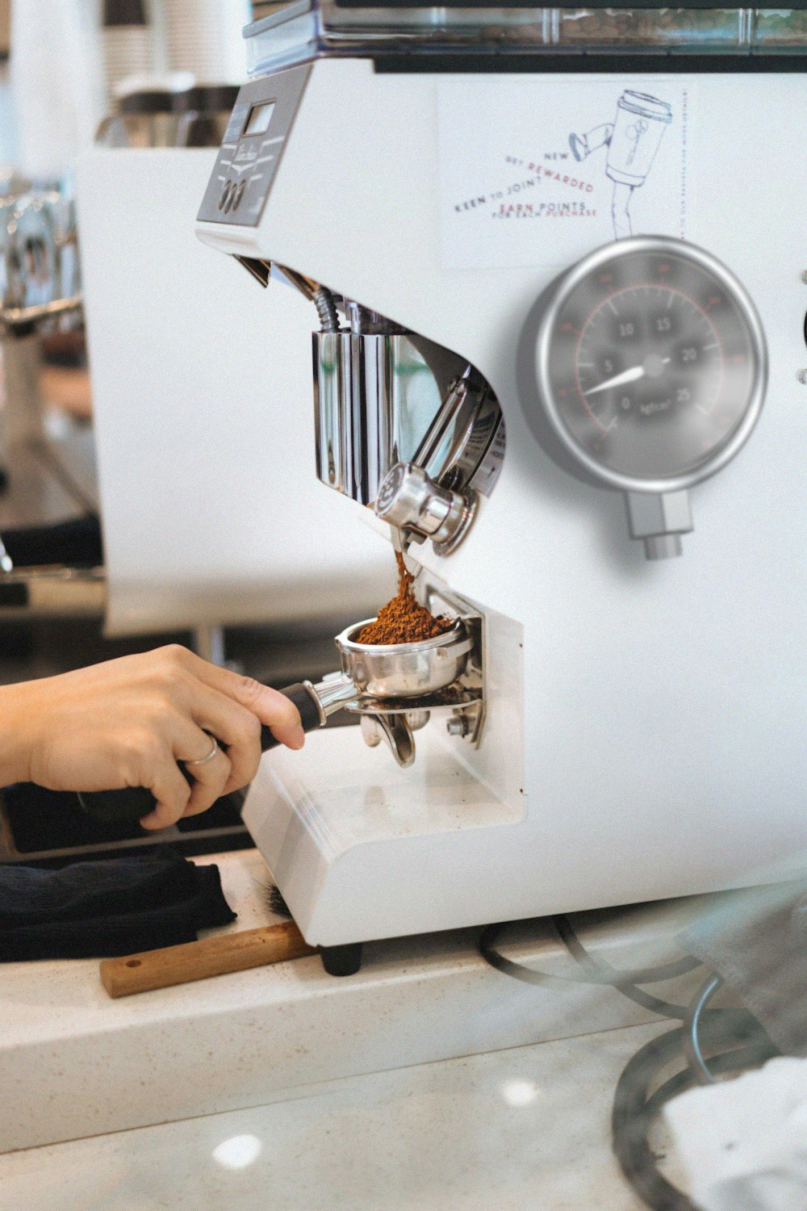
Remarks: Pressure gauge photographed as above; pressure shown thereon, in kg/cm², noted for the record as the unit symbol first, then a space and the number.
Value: kg/cm² 3
